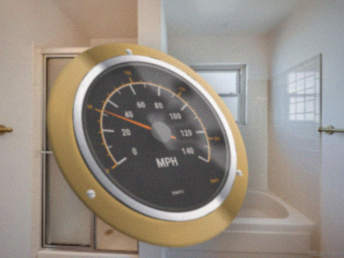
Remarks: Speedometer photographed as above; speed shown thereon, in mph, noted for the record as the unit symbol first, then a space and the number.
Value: mph 30
